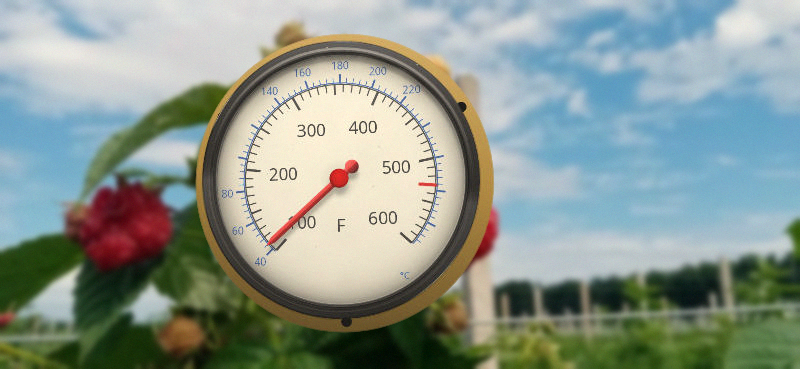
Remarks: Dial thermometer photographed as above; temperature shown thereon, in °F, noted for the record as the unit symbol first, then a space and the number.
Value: °F 110
